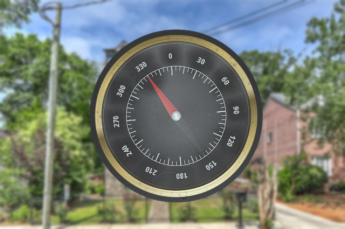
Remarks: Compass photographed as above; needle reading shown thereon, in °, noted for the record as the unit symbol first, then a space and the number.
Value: ° 330
